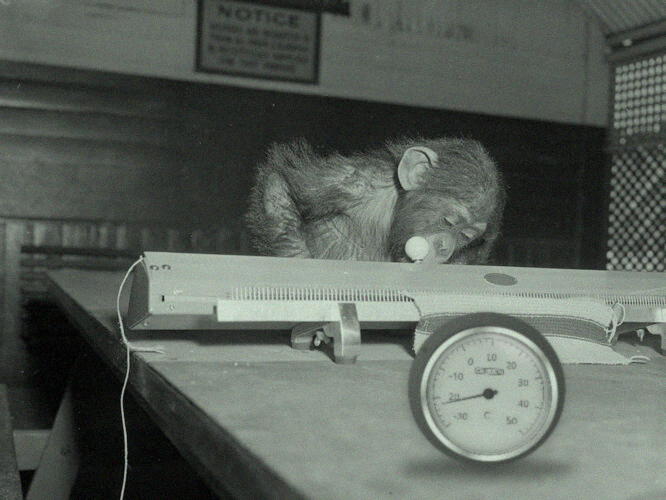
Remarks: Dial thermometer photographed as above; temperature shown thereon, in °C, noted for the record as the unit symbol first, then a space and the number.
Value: °C -22
